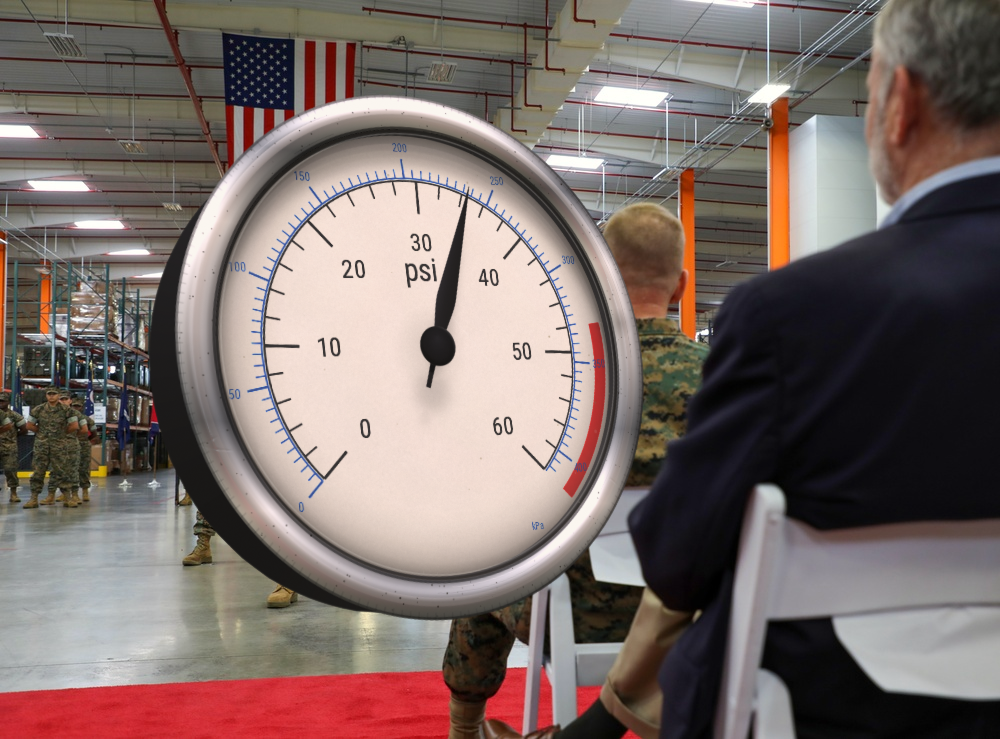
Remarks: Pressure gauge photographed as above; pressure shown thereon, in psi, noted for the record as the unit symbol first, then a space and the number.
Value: psi 34
